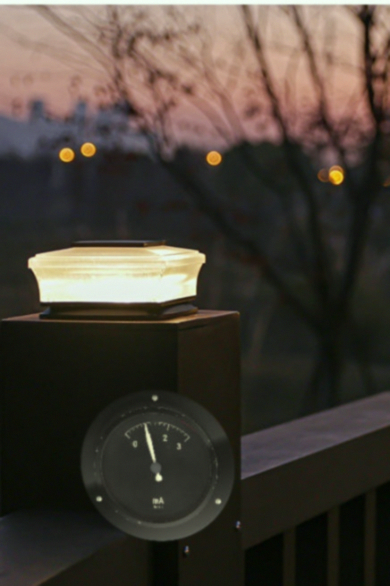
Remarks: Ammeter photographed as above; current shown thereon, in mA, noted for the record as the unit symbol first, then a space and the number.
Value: mA 1
